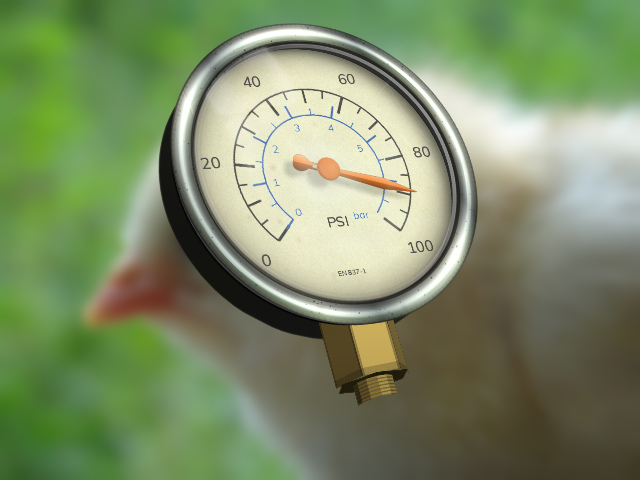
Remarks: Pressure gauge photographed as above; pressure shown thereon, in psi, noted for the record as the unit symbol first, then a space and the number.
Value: psi 90
